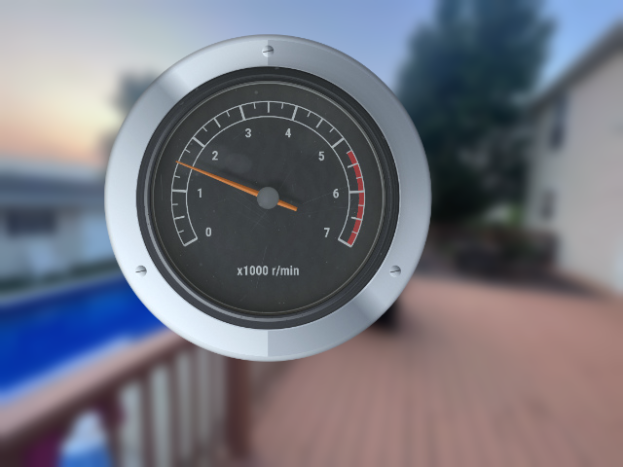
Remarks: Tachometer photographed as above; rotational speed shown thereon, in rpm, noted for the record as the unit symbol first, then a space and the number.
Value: rpm 1500
